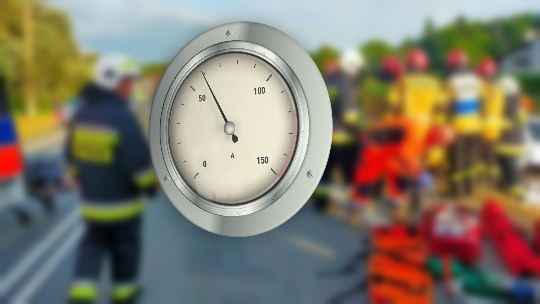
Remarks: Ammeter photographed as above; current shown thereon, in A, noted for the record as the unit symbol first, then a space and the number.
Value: A 60
